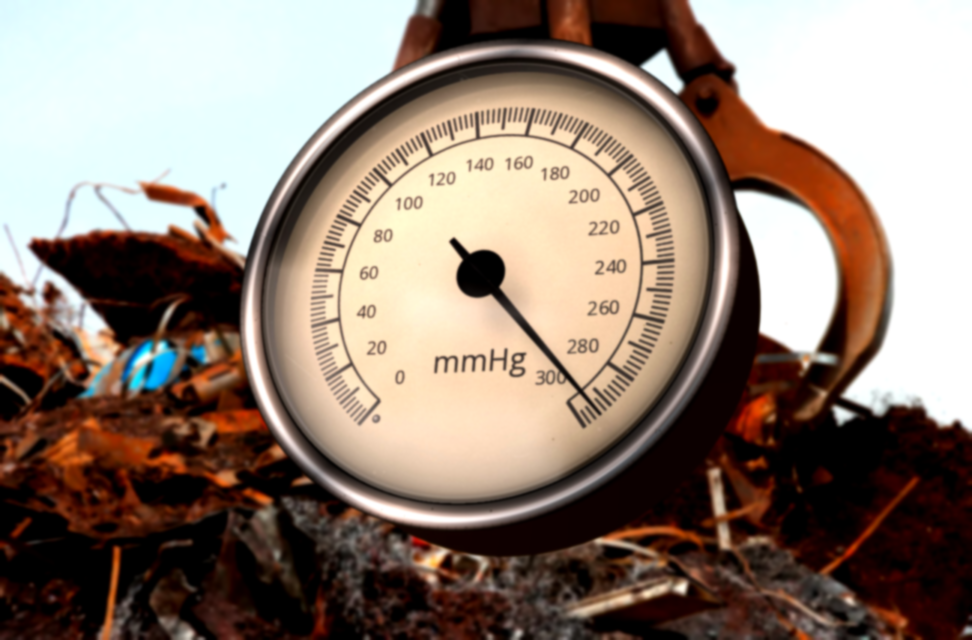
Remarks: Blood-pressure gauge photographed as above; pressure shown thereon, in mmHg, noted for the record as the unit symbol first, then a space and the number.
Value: mmHg 294
